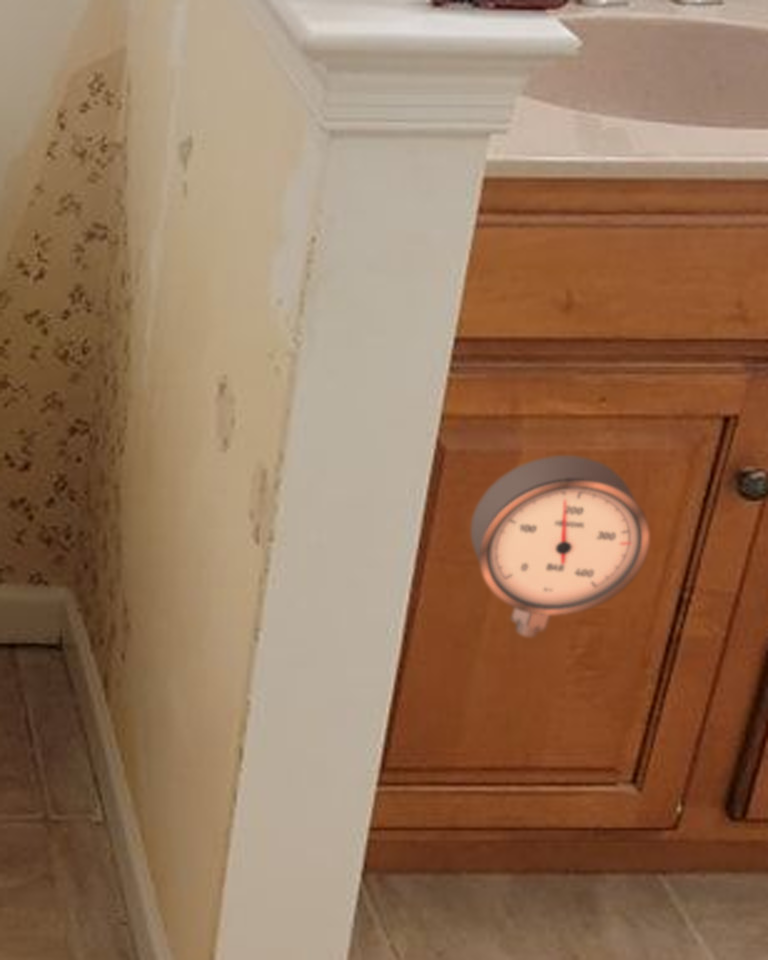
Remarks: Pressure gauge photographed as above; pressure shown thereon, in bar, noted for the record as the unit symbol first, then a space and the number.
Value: bar 180
